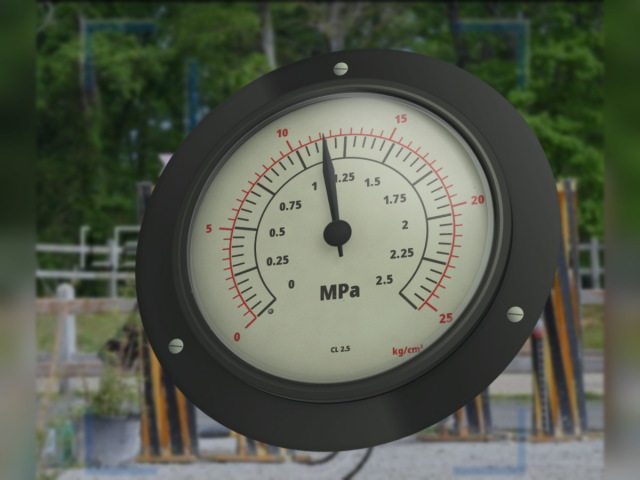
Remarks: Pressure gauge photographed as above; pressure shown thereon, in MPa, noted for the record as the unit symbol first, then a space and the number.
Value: MPa 1.15
